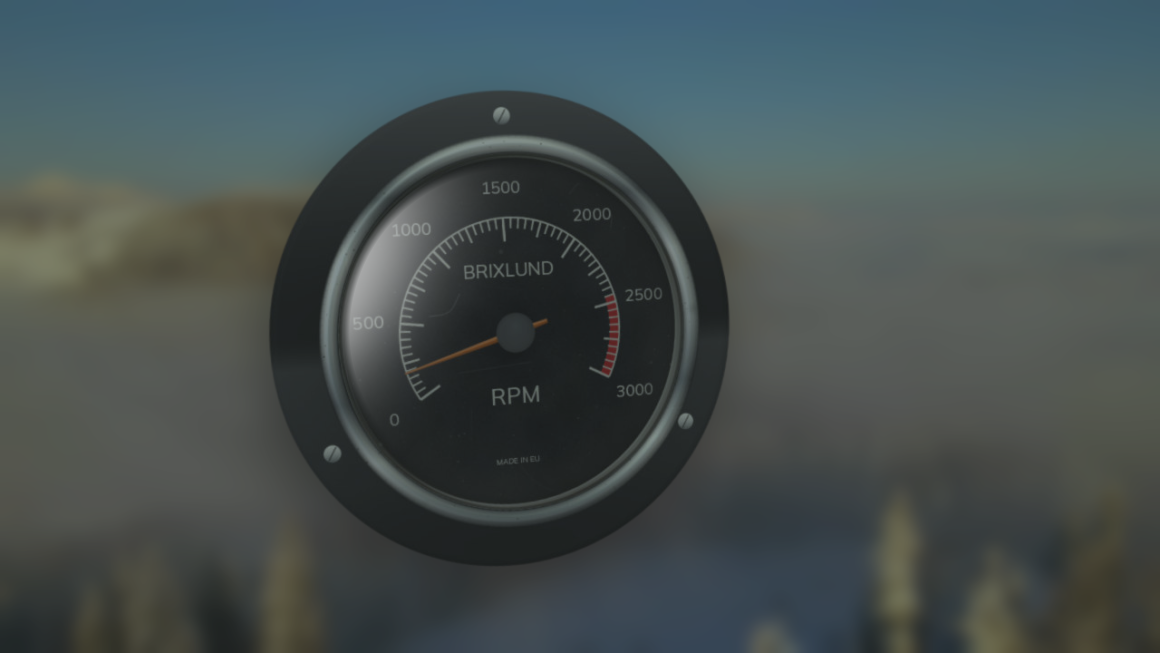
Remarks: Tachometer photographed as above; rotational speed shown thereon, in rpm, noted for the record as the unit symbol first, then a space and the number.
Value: rpm 200
